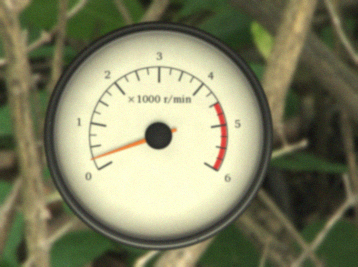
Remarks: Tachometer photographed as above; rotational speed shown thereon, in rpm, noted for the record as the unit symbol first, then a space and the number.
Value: rpm 250
